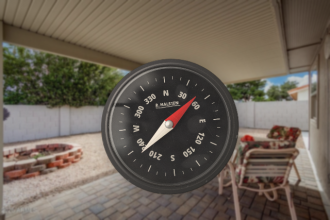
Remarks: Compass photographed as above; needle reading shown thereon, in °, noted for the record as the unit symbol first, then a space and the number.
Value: ° 50
